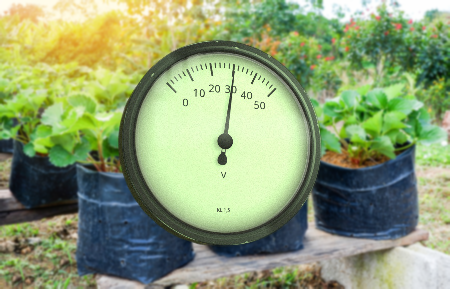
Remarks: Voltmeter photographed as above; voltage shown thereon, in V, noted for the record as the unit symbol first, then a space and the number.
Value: V 30
